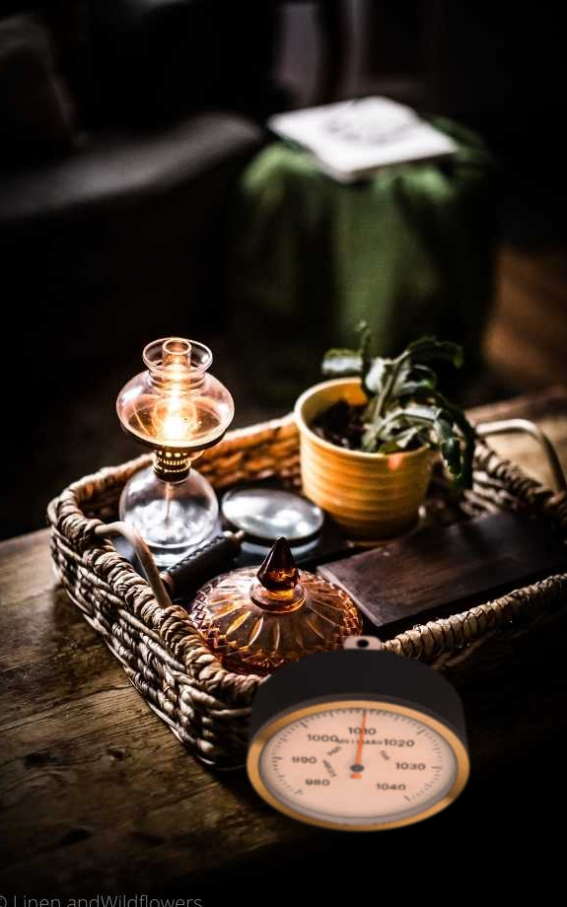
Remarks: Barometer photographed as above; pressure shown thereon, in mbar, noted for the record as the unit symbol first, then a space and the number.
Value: mbar 1010
